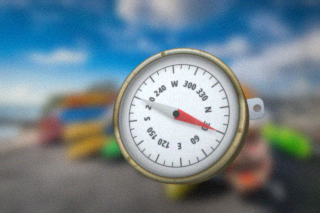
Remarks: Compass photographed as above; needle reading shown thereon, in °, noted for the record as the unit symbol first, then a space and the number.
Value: ° 30
